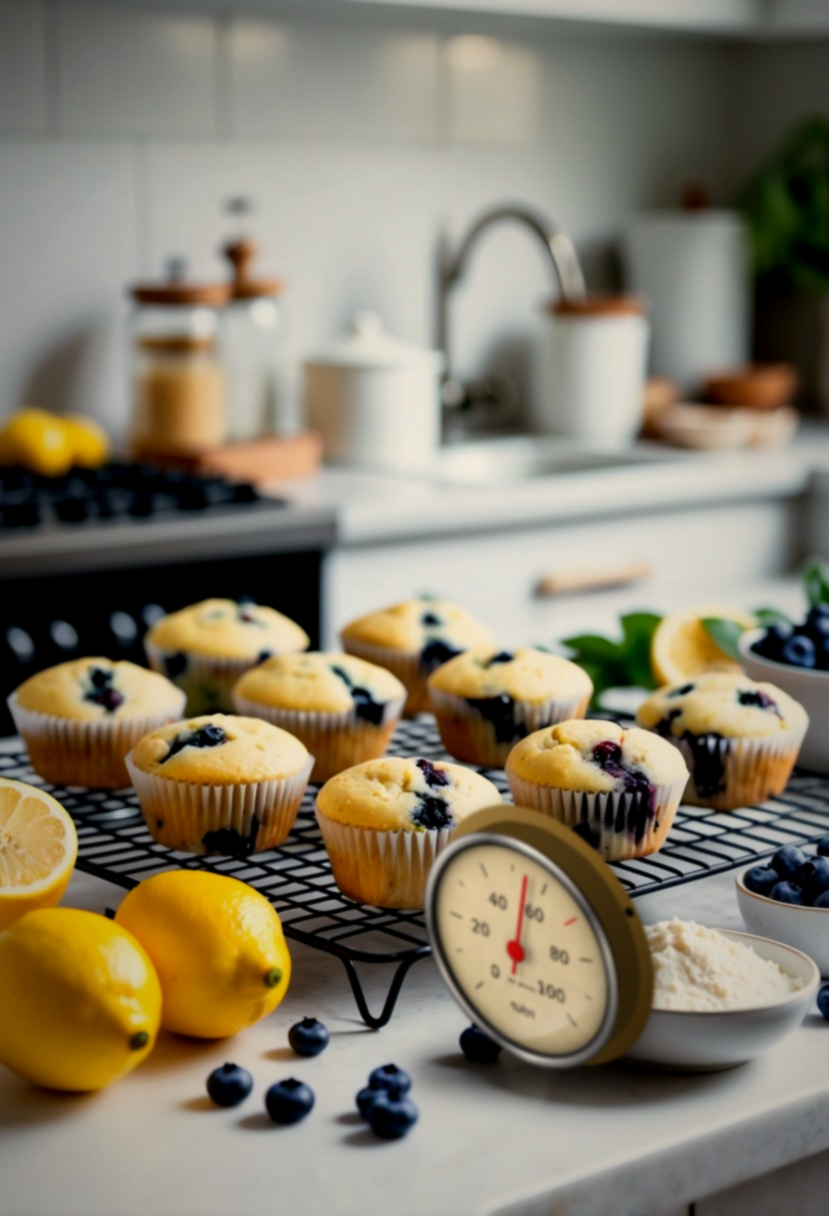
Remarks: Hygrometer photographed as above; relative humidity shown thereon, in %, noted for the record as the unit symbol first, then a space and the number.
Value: % 55
